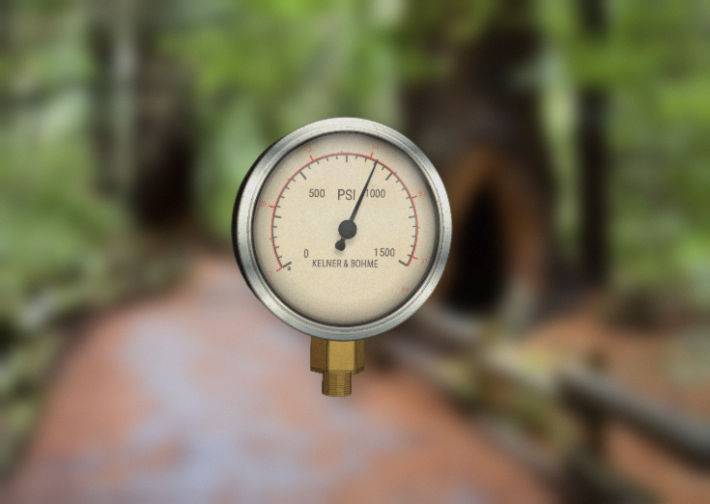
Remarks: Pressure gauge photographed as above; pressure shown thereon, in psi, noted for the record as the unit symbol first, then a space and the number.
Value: psi 900
